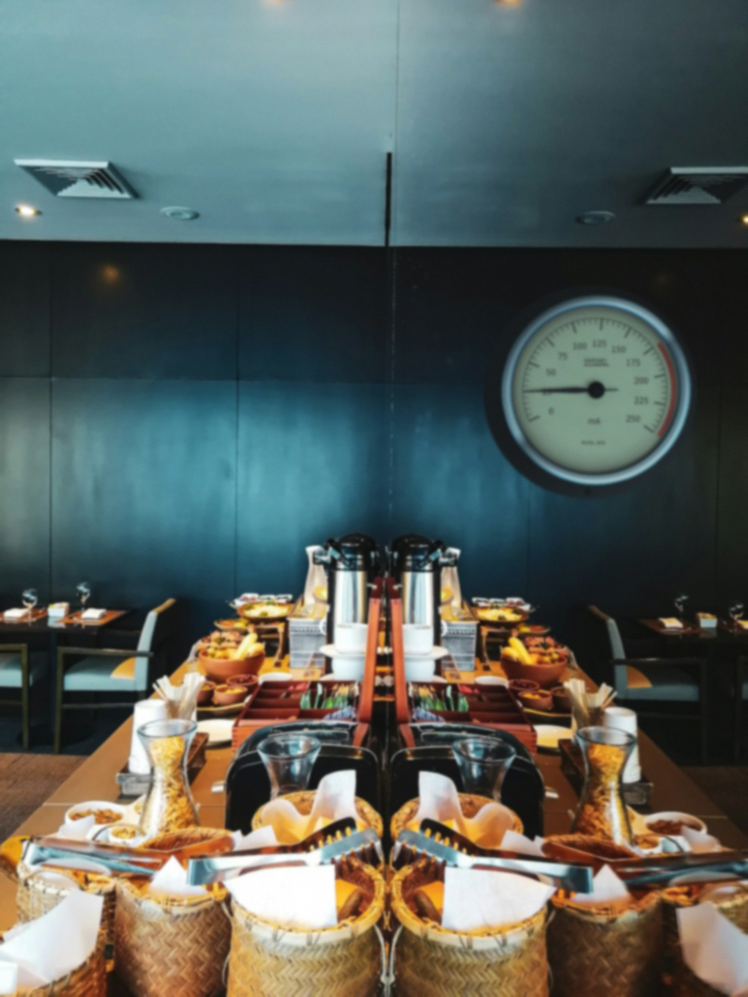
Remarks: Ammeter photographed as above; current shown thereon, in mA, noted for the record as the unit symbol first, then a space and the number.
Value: mA 25
